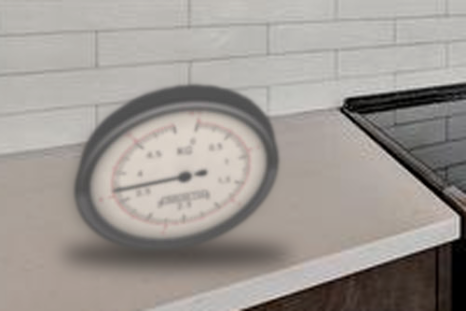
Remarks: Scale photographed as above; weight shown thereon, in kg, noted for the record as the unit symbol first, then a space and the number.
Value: kg 3.75
